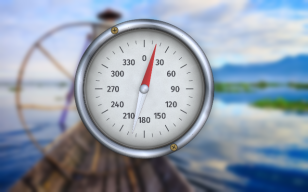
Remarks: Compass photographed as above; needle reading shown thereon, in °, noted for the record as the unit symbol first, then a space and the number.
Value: ° 15
